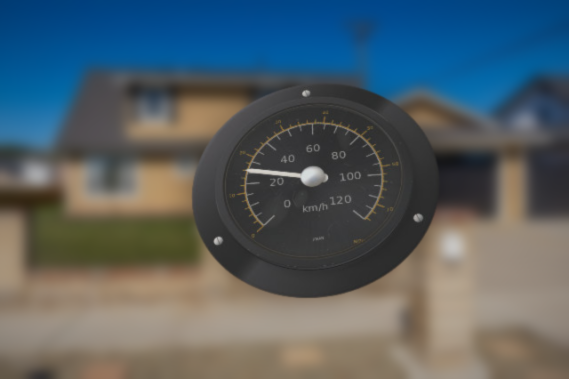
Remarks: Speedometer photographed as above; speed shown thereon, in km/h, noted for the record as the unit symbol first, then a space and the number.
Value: km/h 25
